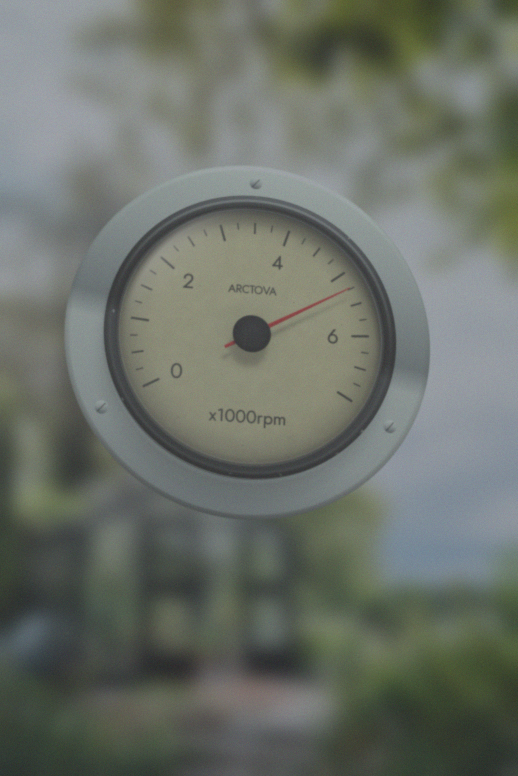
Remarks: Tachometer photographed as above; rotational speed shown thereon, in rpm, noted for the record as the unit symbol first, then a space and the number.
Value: rpm 5250
